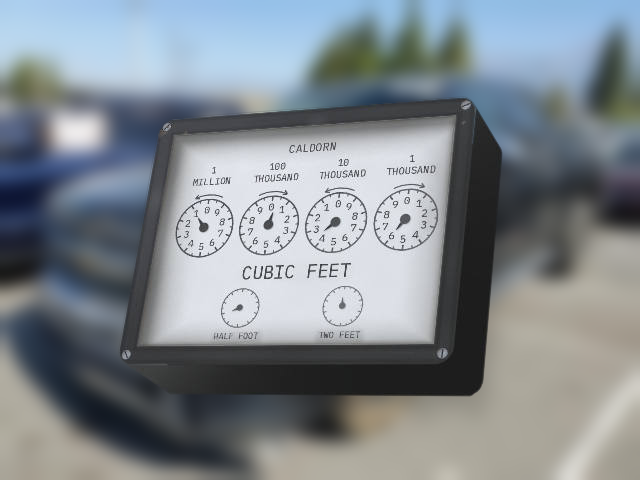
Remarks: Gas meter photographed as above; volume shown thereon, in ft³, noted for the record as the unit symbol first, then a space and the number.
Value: ft³ 103600
